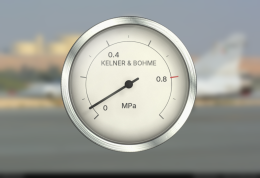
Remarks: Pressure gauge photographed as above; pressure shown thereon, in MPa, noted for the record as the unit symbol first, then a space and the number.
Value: MPa 0.05
